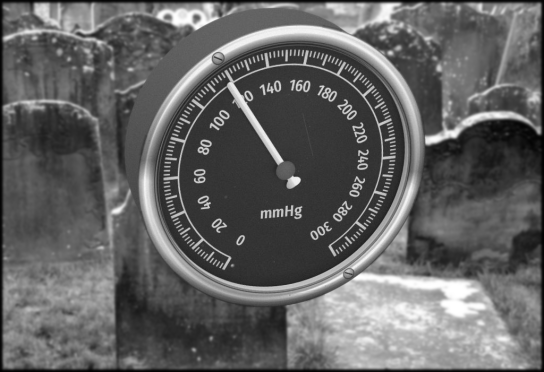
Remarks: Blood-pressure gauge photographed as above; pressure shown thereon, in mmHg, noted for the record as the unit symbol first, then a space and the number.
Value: mmHg 118
